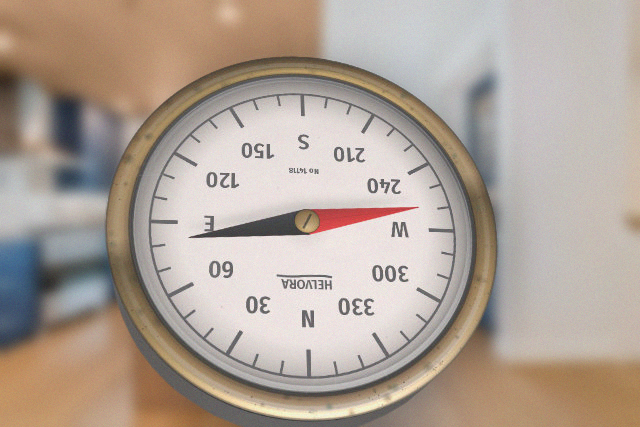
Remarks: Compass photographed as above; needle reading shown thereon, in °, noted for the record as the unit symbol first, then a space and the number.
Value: ° 260
